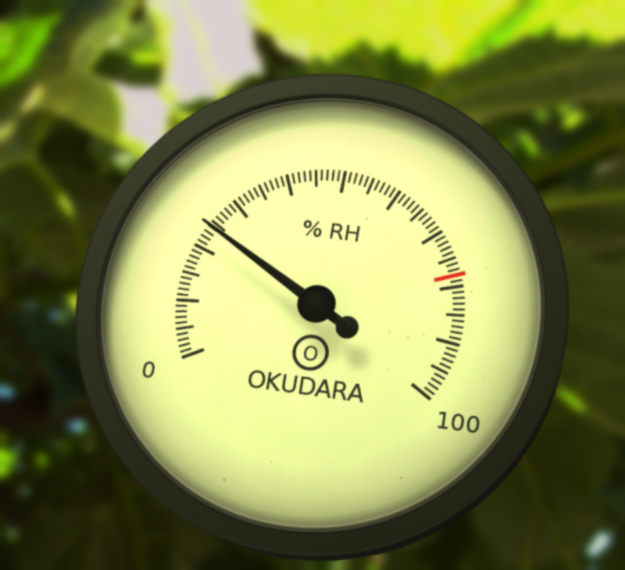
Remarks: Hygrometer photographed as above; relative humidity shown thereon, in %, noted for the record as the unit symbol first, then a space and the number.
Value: % 24
